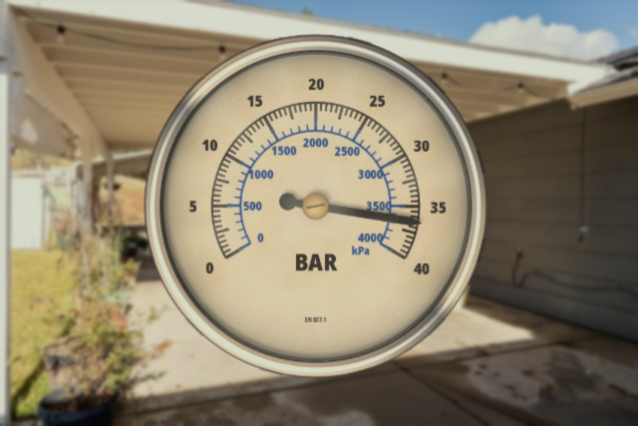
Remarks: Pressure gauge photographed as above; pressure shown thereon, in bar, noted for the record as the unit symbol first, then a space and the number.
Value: bar 36.5
